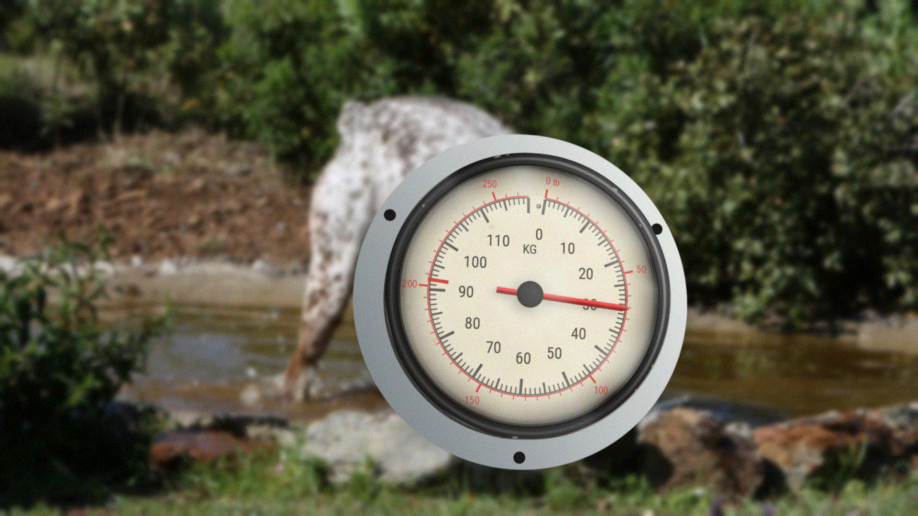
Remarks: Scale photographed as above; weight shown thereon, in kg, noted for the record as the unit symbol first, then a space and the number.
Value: kg 30
